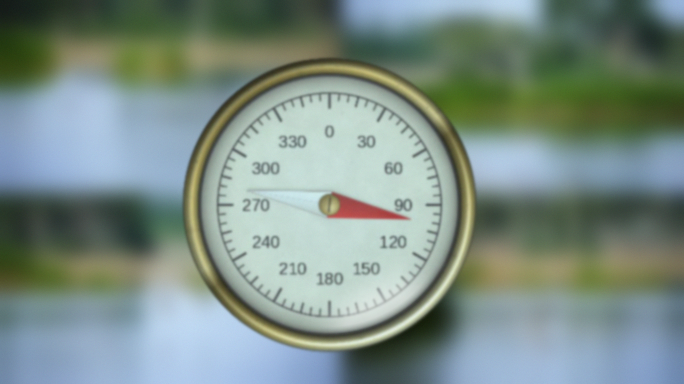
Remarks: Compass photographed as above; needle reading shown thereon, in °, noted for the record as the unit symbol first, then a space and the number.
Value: ° 100
